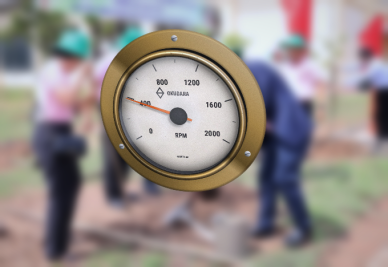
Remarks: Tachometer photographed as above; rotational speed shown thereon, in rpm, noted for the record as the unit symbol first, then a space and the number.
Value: rpm 400
